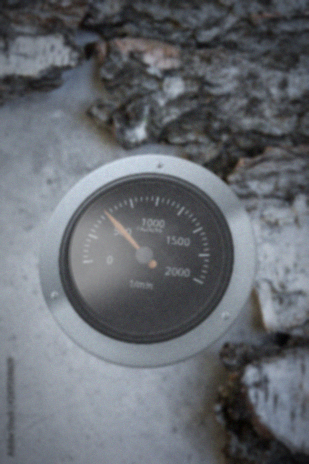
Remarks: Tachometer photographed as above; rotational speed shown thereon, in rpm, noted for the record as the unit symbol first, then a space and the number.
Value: rpm 500
